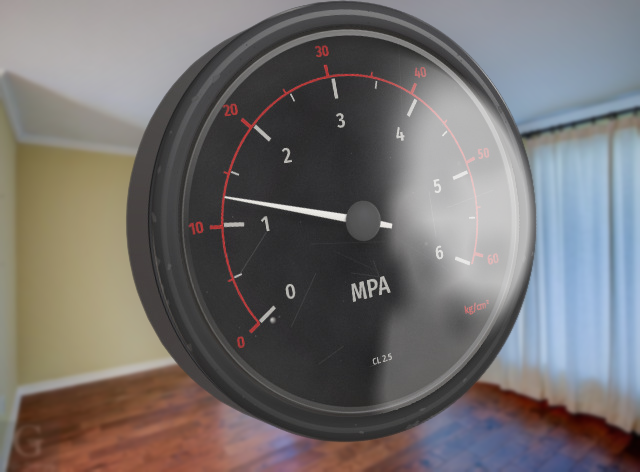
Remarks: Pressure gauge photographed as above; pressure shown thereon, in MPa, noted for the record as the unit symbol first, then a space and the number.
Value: MPa 1.25
